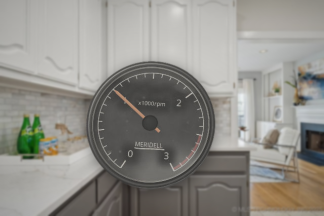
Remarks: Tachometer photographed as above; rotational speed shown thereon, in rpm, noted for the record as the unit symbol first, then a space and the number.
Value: rpm 1000
